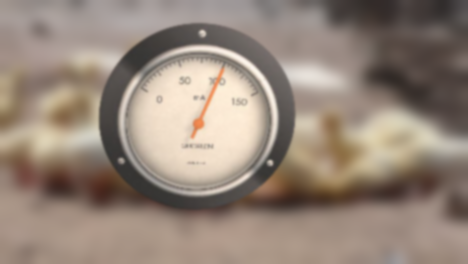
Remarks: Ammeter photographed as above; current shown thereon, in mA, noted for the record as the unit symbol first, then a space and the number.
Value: mA 100
